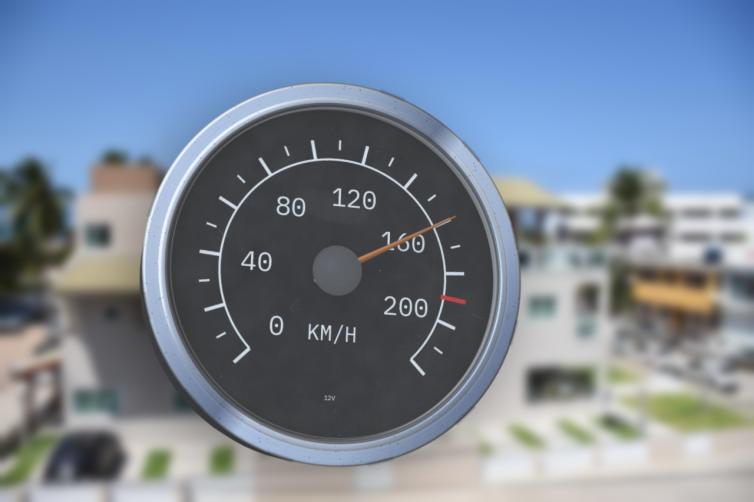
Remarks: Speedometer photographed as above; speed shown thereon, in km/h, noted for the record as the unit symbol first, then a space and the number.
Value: km/h 160
